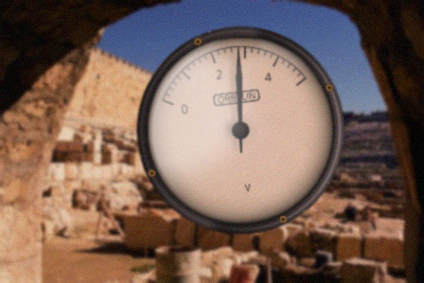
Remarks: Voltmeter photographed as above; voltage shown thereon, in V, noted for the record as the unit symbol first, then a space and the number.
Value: V 2.8
